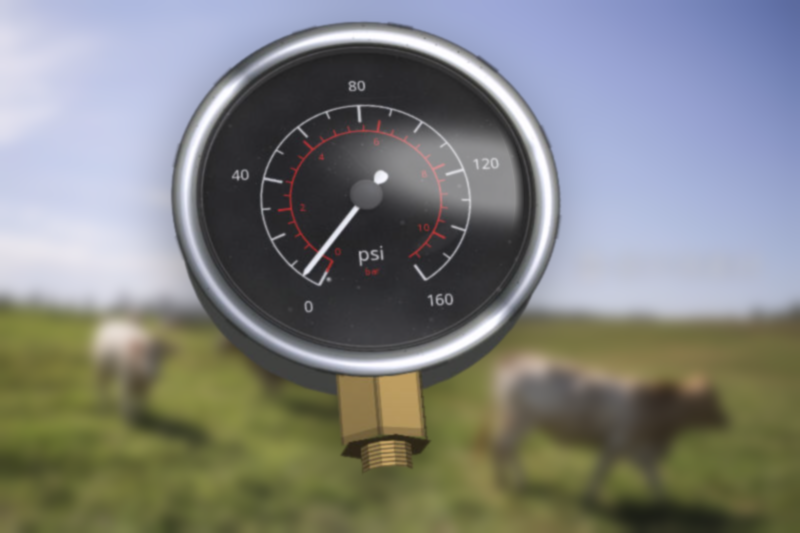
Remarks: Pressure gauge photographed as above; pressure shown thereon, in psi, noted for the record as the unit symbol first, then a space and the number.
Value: psi 5
